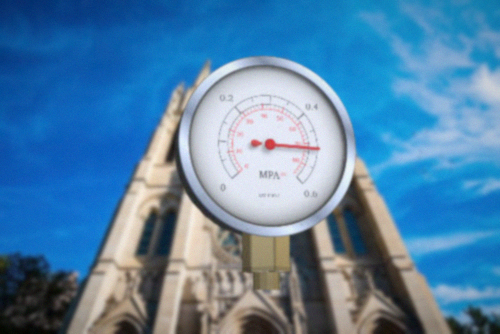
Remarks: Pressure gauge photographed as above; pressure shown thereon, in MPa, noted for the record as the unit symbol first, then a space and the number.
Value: MPa 0.5
